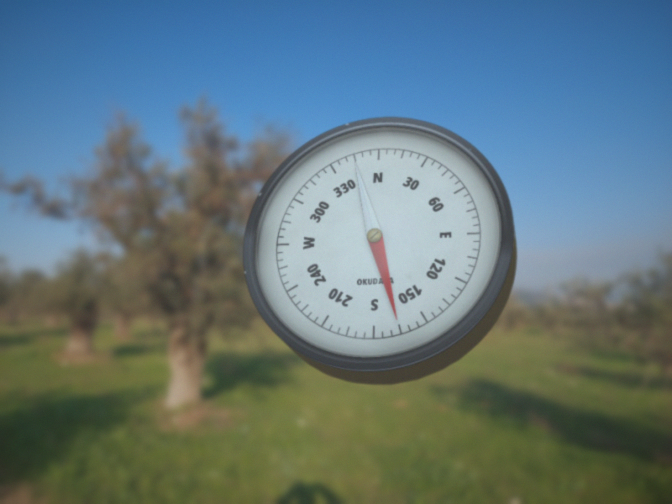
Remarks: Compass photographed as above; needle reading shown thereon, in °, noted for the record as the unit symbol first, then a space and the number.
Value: ° 165
